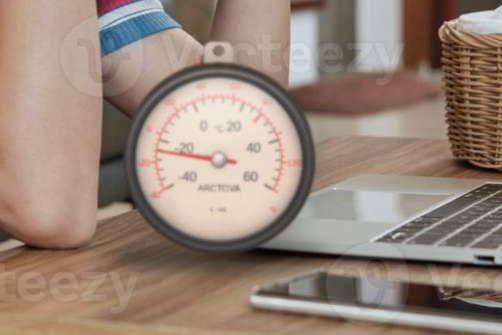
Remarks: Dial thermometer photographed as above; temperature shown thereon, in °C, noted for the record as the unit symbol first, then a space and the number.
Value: °C -24
